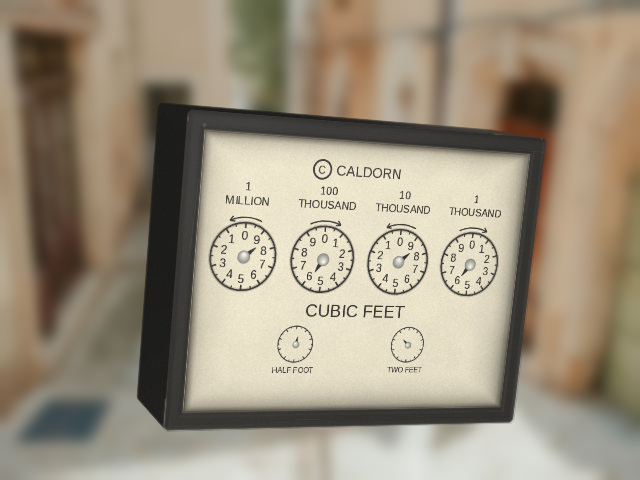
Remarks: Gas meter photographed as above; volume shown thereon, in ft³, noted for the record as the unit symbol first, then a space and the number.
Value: ft³ 858600
